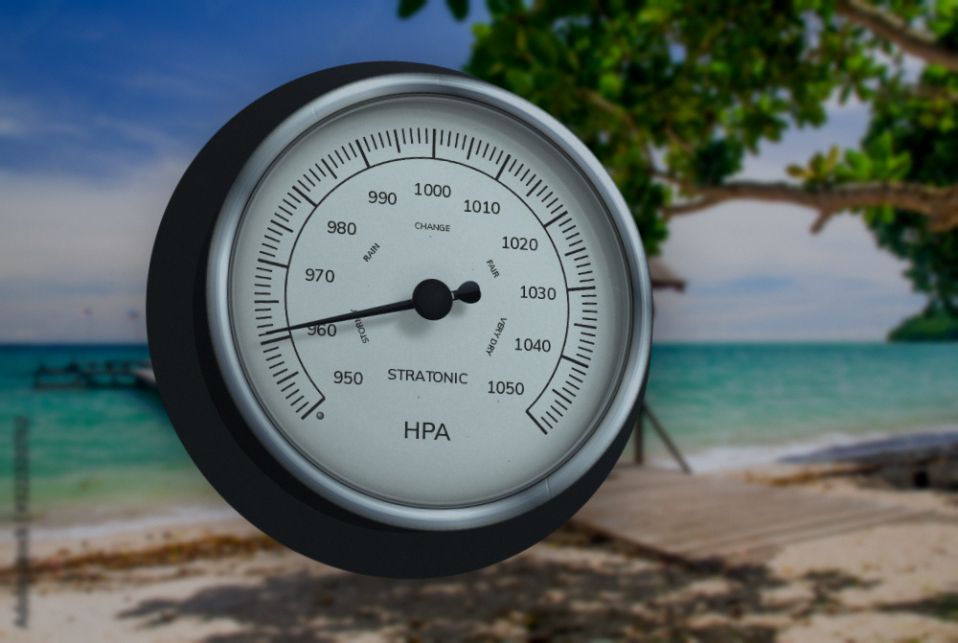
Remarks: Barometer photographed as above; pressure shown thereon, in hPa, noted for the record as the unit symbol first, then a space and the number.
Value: hPa 961
